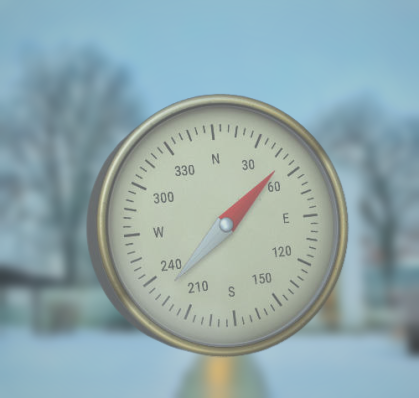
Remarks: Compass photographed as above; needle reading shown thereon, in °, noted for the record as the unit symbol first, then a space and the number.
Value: ° 50
